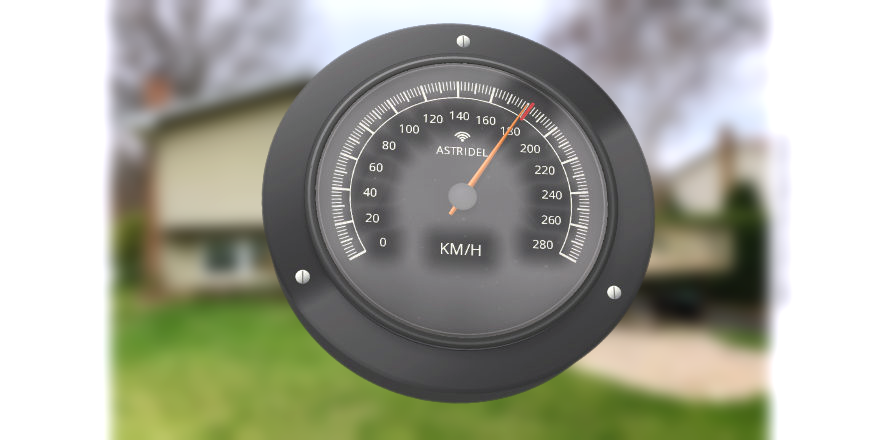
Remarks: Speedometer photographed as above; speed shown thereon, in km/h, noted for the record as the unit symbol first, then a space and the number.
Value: km/h 180
